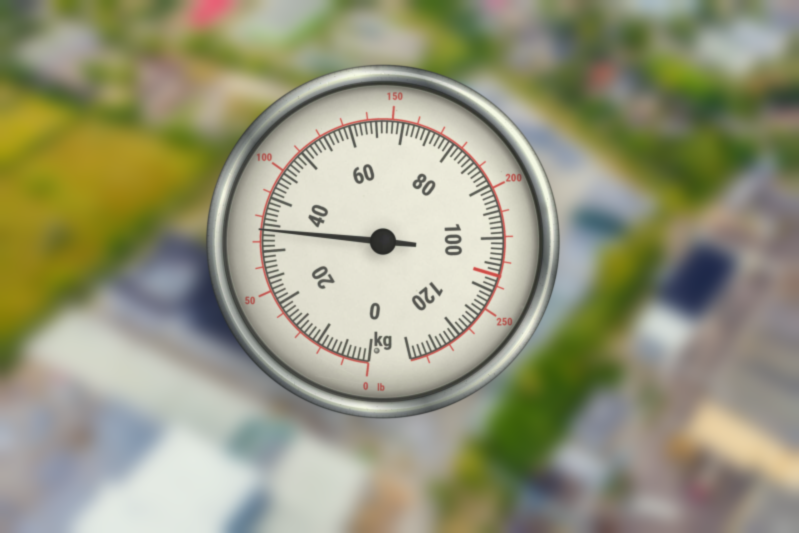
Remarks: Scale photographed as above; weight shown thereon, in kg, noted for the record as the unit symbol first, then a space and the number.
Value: kg 34
